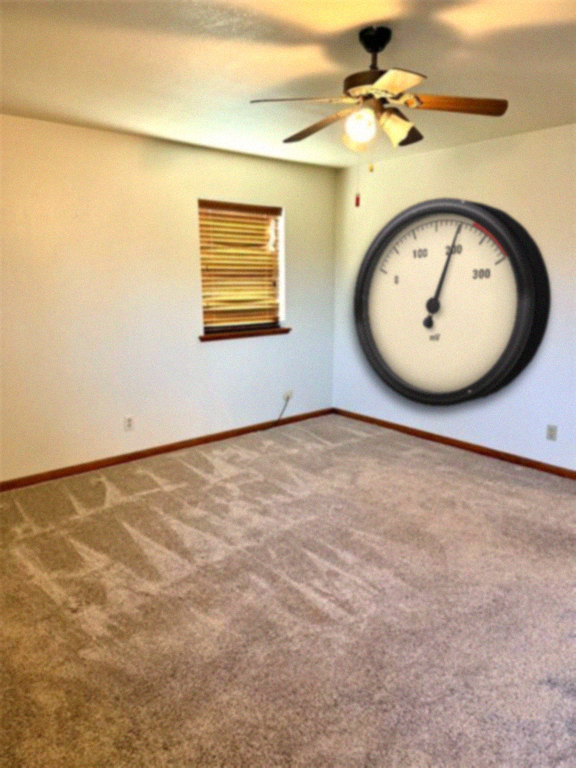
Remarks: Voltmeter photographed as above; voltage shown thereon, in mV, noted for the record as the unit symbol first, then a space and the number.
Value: mV 200
